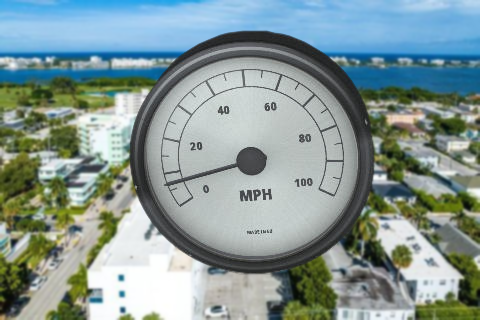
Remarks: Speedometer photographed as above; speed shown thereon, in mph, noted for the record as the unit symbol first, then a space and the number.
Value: mph 7.5
